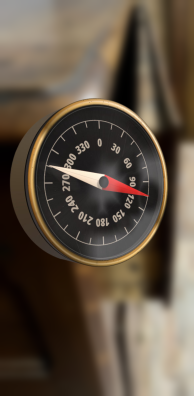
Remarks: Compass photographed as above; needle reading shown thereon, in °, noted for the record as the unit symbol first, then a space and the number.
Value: ° 105
